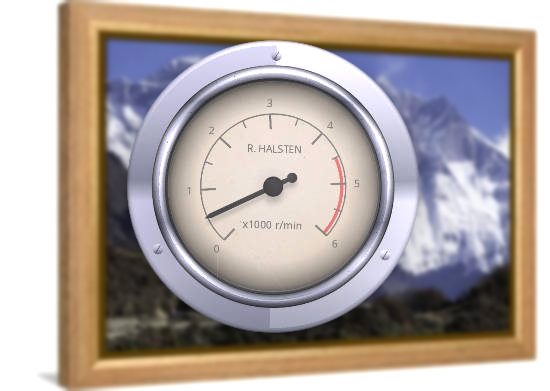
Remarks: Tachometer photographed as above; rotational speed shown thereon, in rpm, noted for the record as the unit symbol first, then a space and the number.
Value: rpm 500
